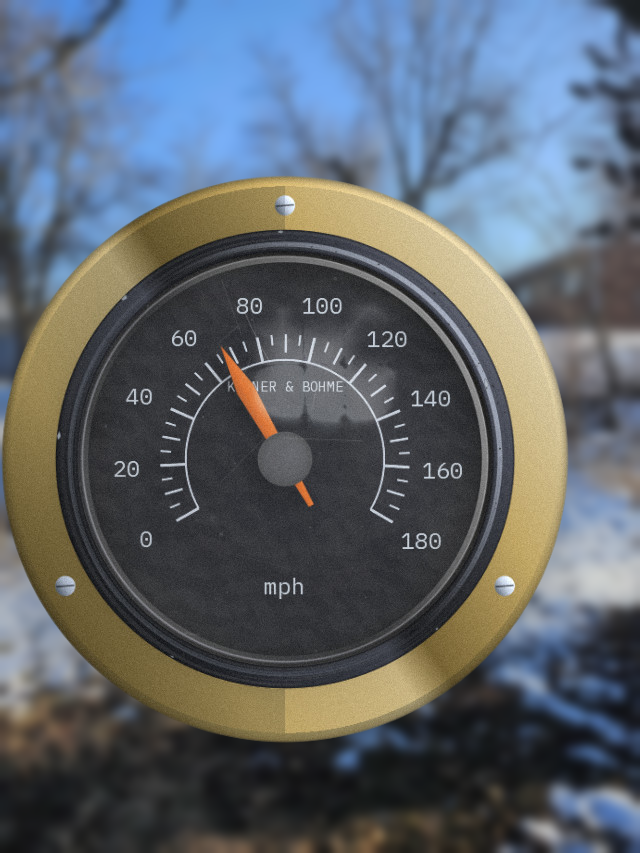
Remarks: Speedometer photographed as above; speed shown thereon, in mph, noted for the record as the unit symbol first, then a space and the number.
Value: mph 67.5
